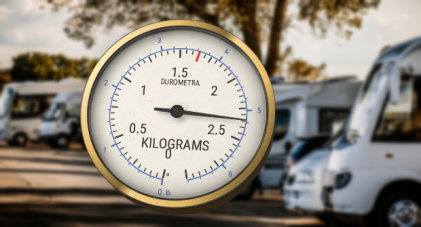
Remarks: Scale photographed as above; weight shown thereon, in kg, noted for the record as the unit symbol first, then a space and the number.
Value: kg 2.35
